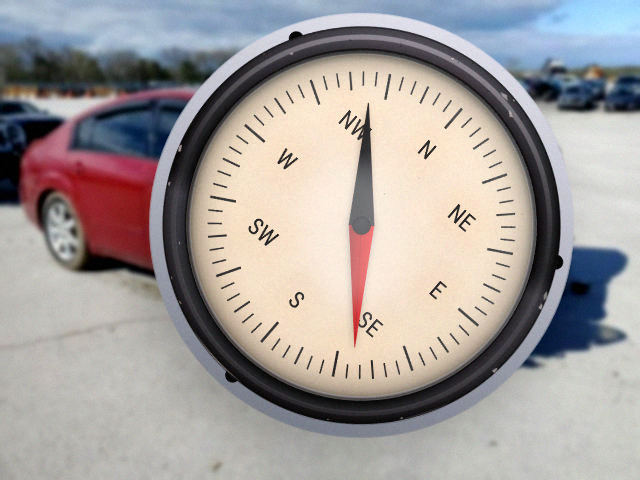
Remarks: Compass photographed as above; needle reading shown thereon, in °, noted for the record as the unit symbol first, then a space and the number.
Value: ° 142.5
